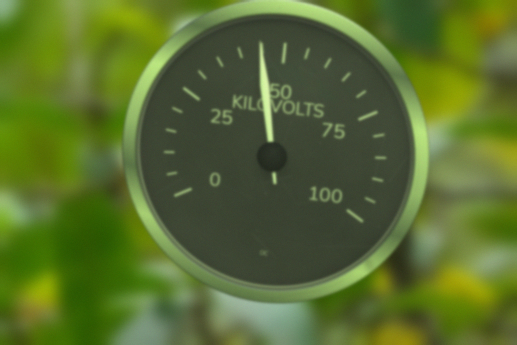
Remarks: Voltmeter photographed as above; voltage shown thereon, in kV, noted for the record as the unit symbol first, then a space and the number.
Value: kV 45
